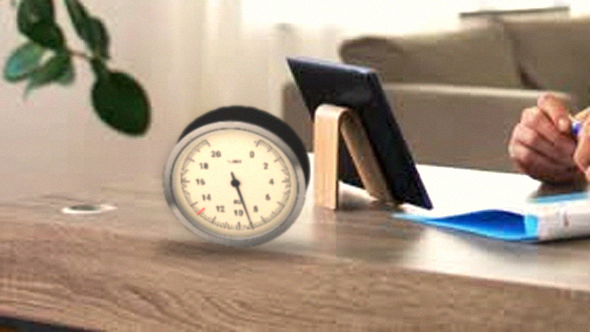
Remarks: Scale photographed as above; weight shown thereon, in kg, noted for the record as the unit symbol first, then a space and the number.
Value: kg 9
